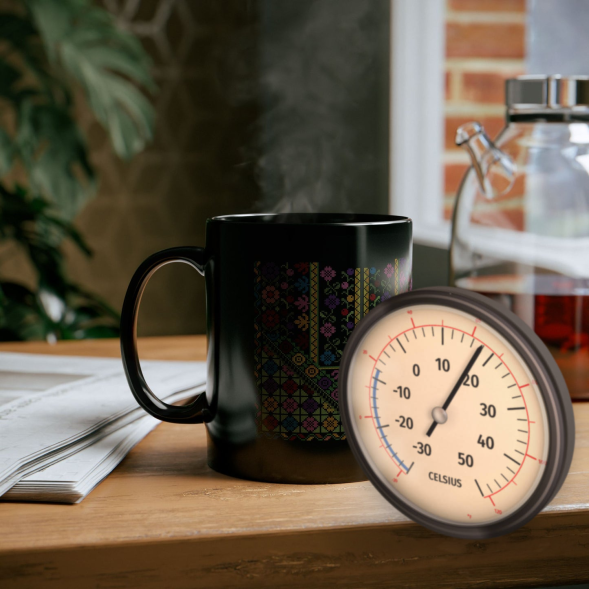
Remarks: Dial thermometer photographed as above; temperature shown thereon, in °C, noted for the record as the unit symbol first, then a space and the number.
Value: °C 18
